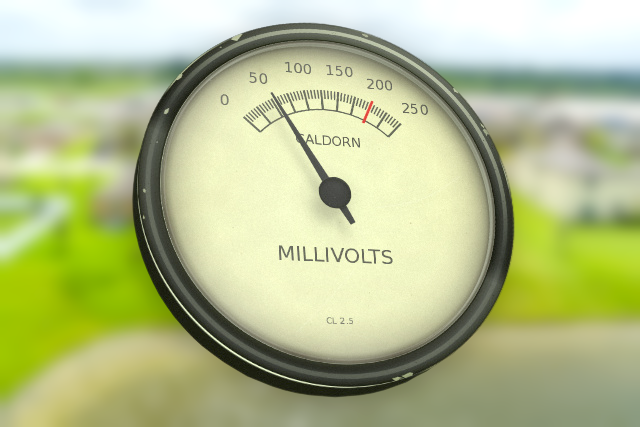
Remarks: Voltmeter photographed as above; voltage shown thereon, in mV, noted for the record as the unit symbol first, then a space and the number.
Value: mV 50
